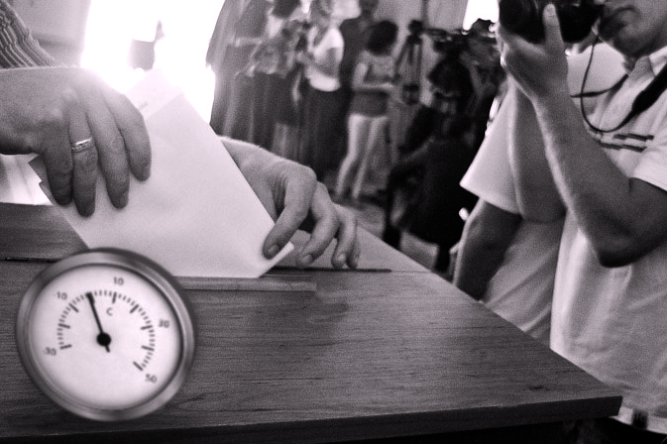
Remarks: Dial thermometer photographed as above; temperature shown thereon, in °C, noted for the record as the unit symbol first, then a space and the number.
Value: °C 0
